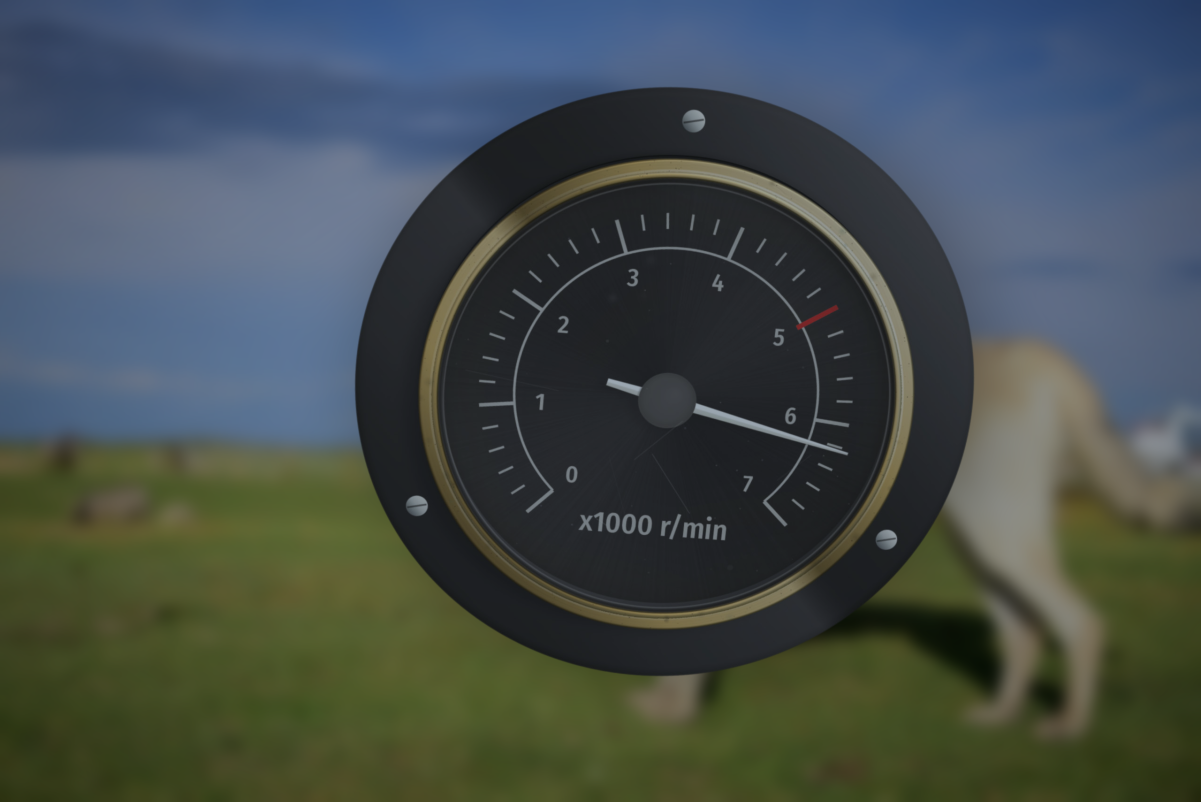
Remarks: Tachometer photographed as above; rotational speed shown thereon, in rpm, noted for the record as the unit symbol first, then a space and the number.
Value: rpm 6200
